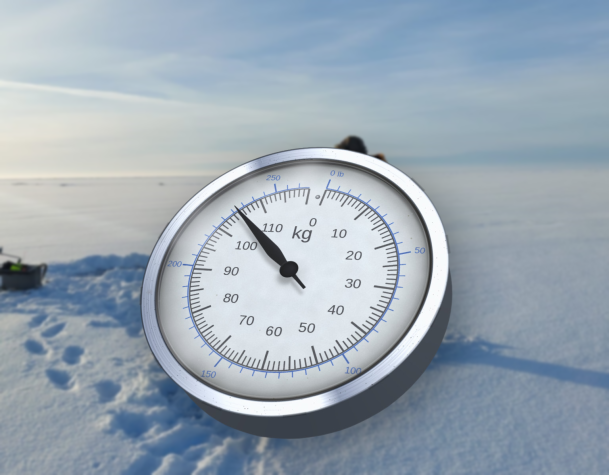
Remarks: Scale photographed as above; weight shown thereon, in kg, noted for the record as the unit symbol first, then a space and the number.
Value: kg 105
